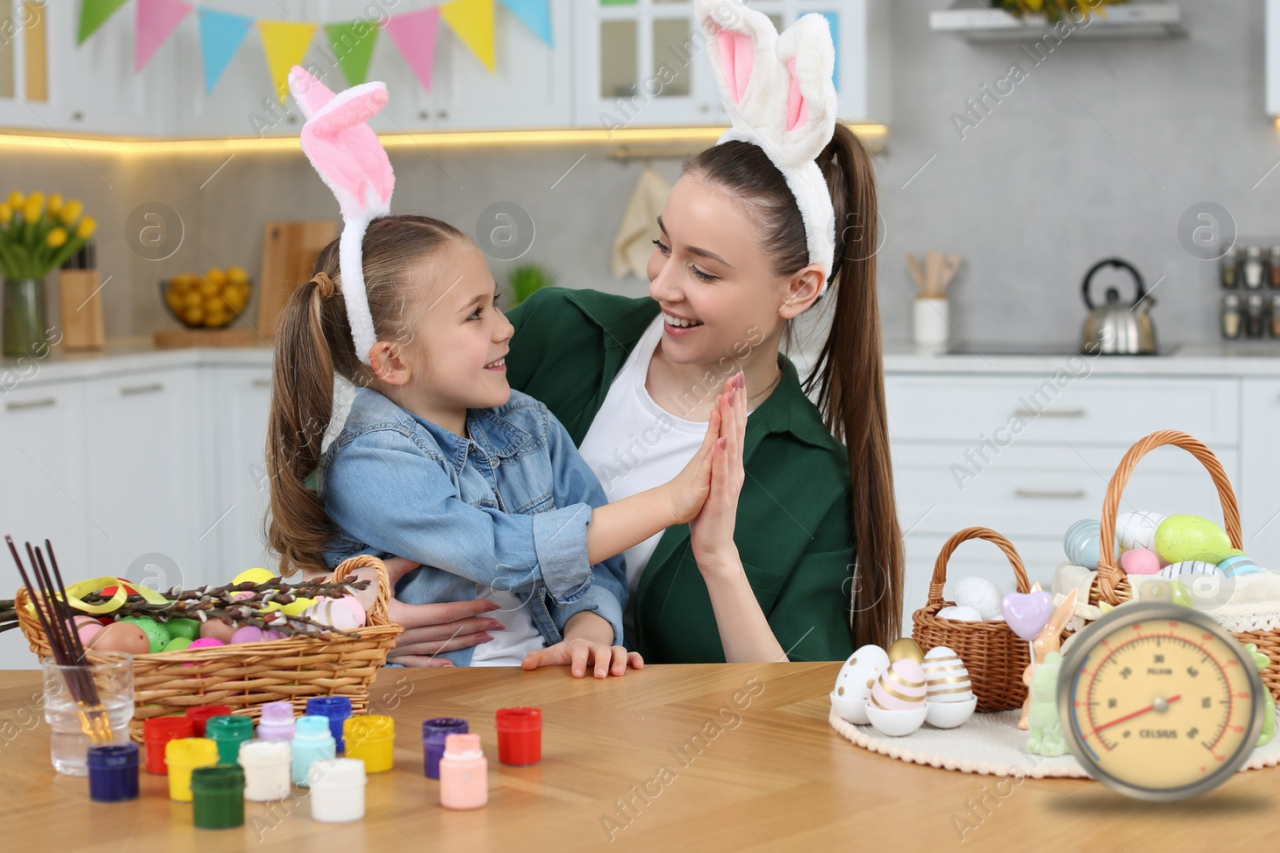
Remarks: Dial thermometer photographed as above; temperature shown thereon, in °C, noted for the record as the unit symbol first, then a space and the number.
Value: °C 5
